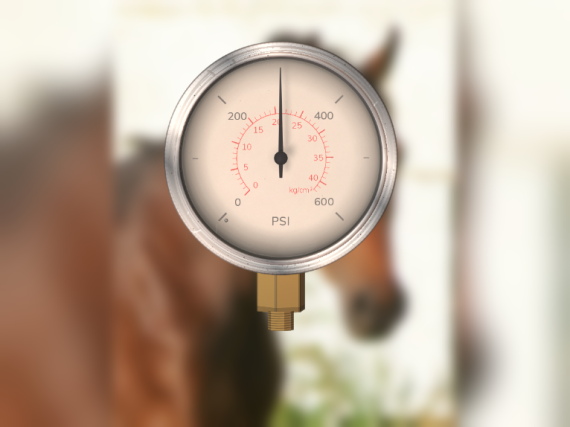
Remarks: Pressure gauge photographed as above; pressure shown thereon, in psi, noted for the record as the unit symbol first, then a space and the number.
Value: psi 300
